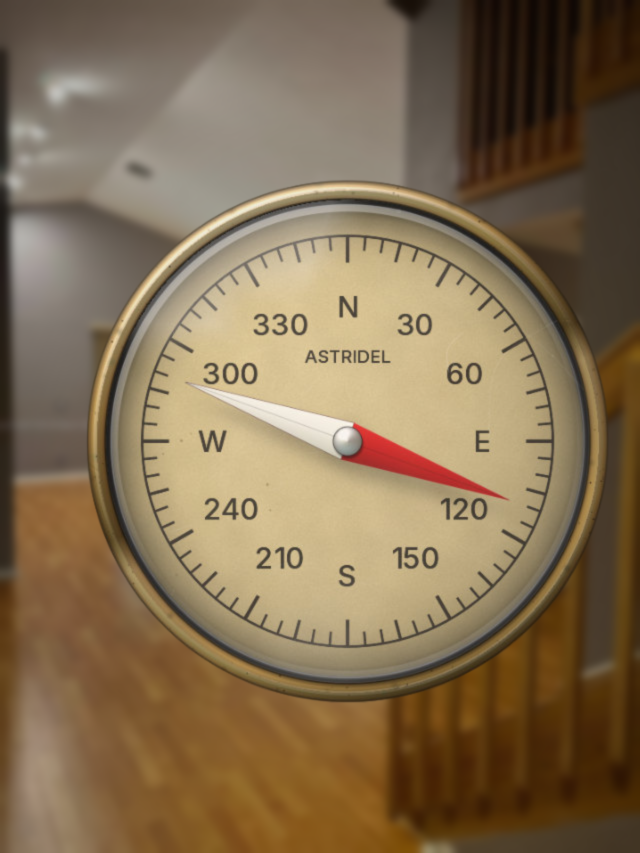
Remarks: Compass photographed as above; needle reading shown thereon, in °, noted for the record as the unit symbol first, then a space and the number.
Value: ° 110
